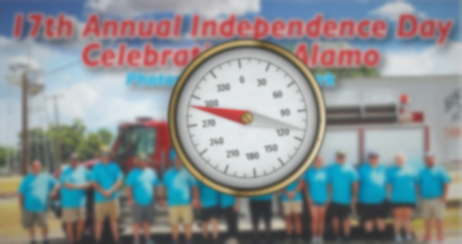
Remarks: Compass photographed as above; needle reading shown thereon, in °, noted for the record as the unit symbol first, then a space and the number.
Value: ° 290
